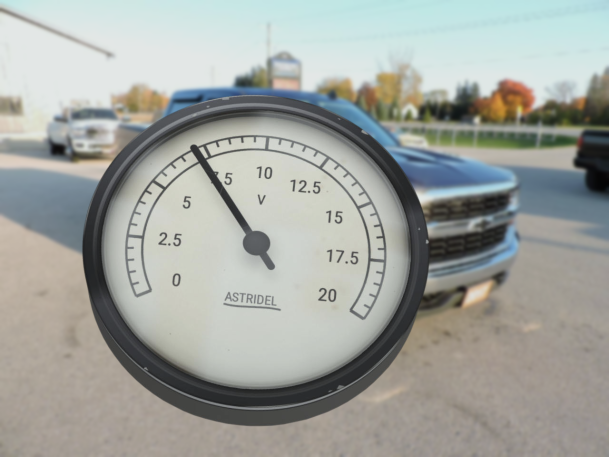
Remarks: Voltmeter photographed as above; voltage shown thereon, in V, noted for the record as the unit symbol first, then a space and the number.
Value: V 7
